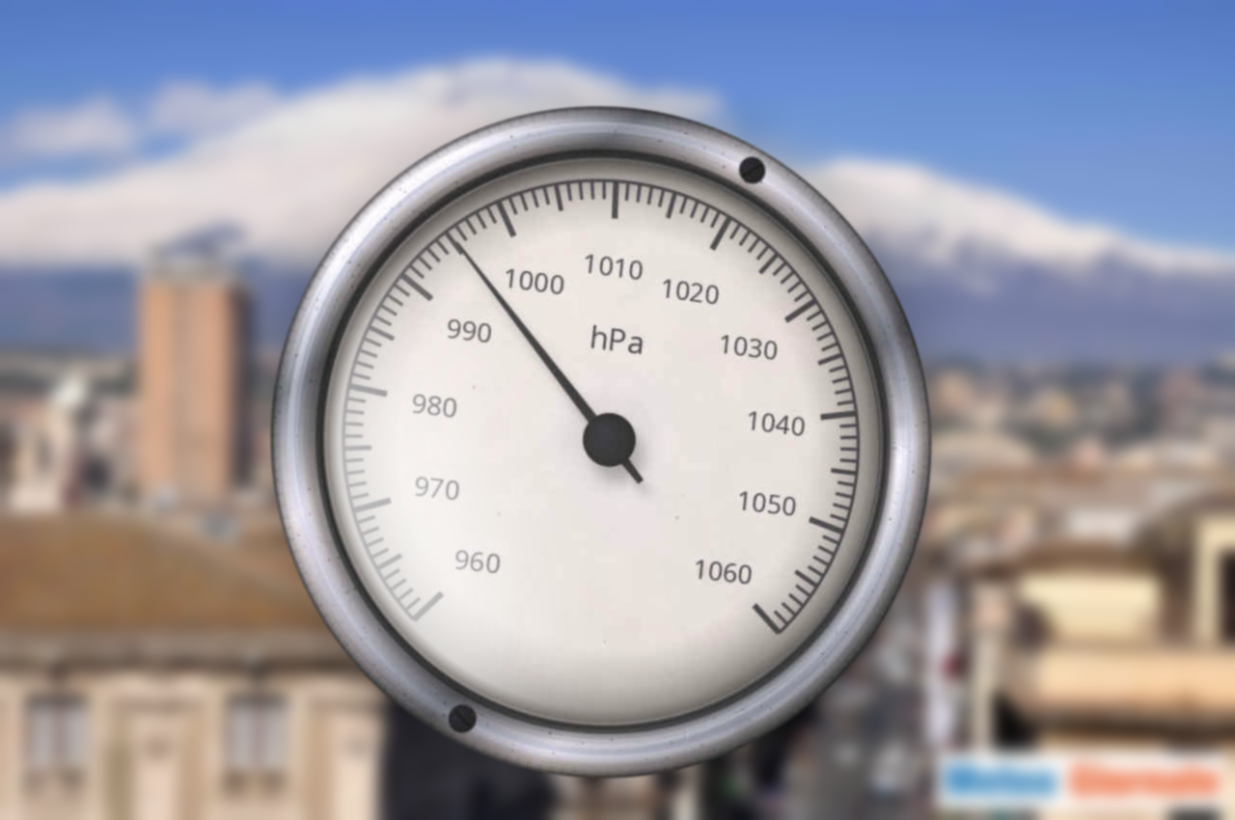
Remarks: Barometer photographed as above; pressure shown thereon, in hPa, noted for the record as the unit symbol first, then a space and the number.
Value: hPa 995
